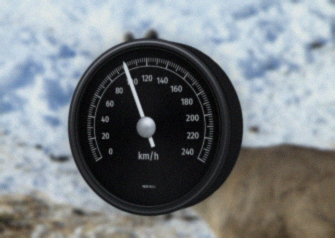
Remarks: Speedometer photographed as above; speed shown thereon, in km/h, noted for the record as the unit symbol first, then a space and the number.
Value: km/h 100
